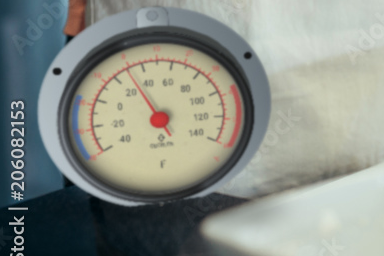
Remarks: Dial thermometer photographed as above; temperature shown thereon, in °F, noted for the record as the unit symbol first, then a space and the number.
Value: °F 30
